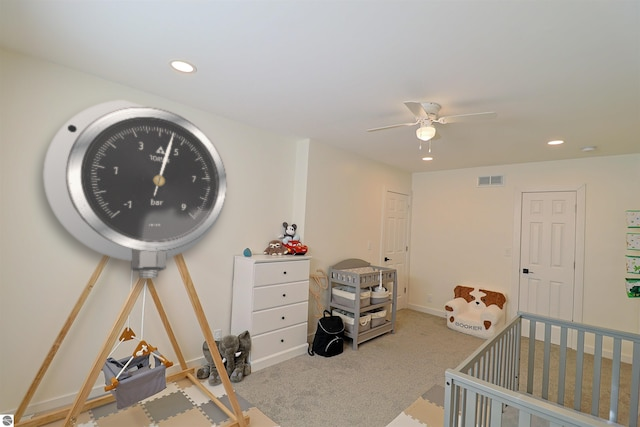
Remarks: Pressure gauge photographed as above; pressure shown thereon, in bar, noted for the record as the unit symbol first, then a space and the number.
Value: bar 4.5
